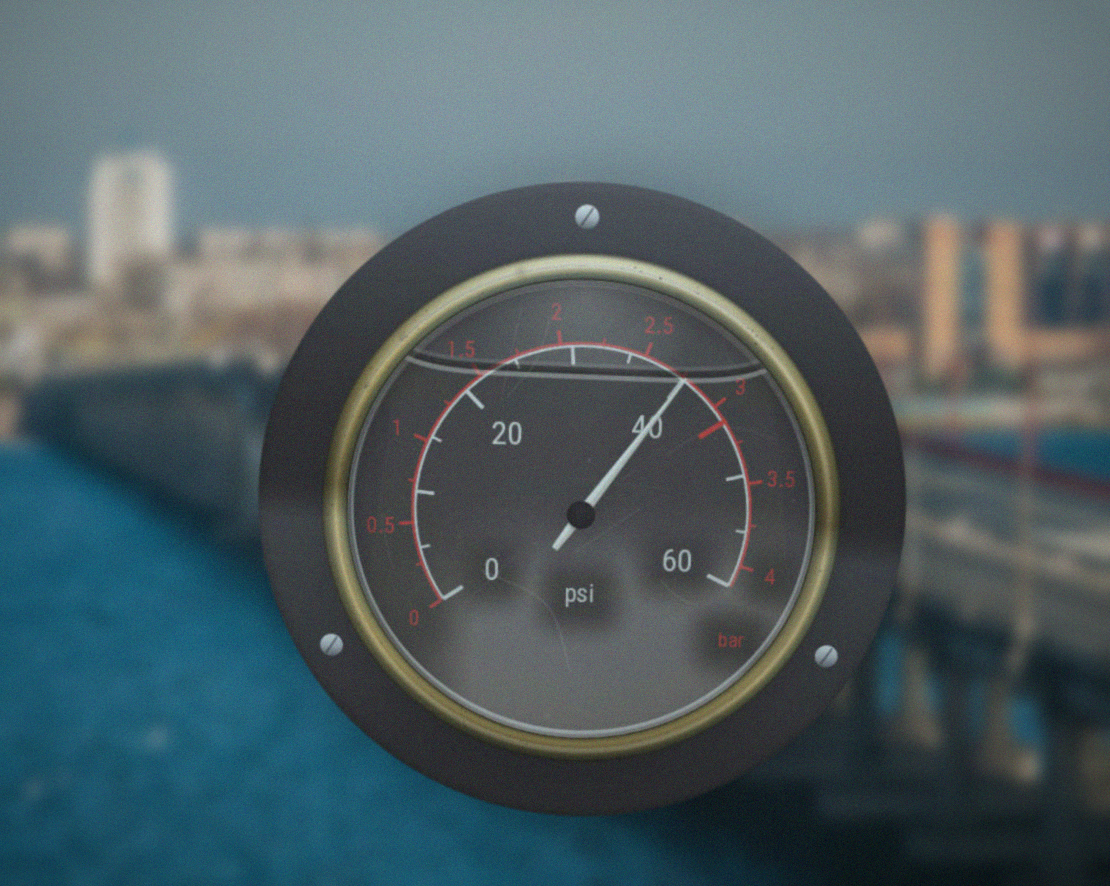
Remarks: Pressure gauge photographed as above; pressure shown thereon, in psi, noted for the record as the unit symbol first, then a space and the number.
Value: psi 40
